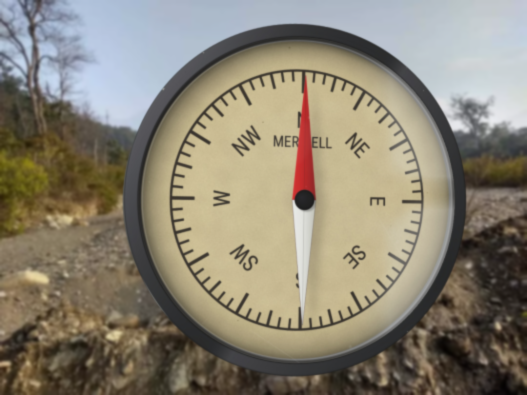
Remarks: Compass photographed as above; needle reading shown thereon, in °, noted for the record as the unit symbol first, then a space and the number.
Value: ° 0
